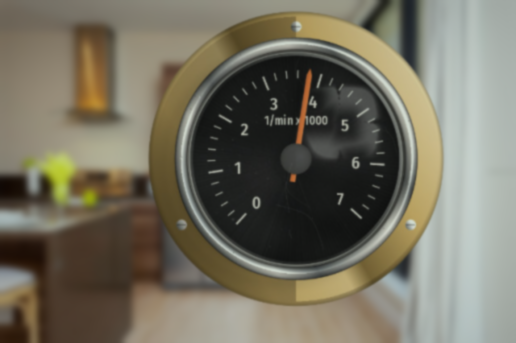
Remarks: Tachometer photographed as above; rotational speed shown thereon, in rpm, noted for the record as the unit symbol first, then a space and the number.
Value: rpm 3800
